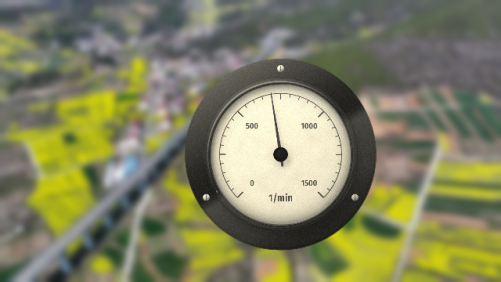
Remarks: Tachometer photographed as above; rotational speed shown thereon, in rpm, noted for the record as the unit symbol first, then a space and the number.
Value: rpm 700
